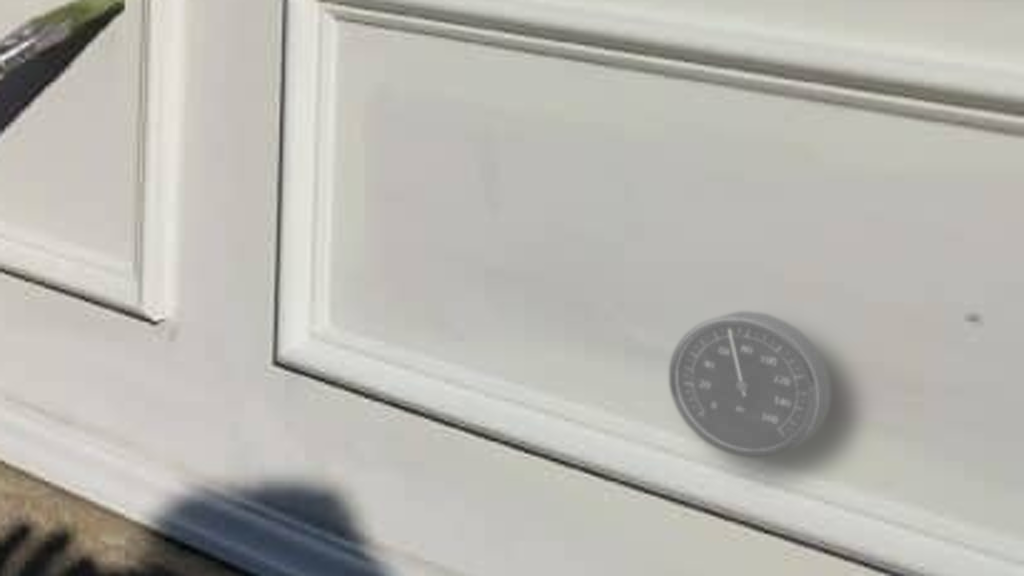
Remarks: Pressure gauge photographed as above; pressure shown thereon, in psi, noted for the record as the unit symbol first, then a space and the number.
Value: psi 70
